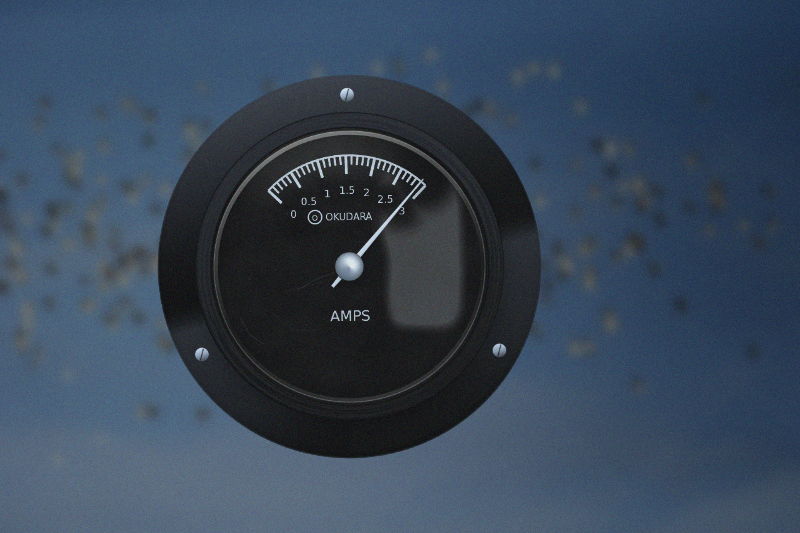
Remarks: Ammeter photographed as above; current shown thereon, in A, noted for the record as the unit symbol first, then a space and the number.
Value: A 2.9
